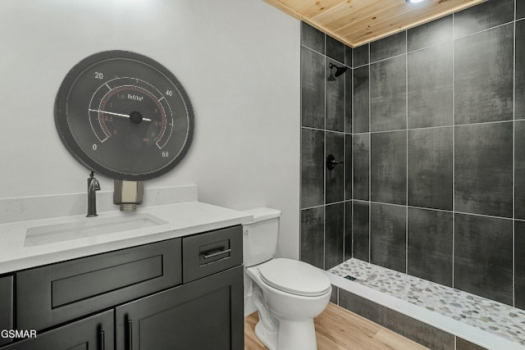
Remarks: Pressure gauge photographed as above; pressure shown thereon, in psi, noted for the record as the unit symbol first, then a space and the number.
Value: psi 10
